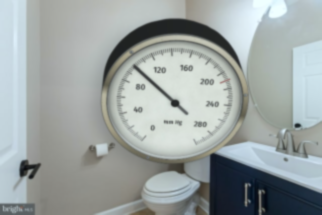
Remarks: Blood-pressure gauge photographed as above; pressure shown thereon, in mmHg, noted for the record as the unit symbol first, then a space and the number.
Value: mmHg 100
